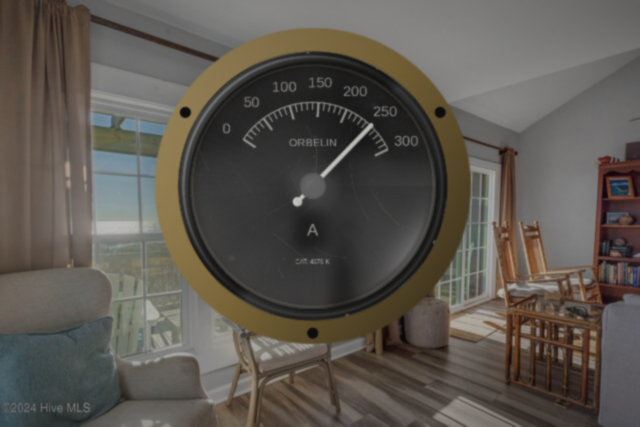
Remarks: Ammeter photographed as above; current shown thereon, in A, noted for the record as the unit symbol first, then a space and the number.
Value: A 250
